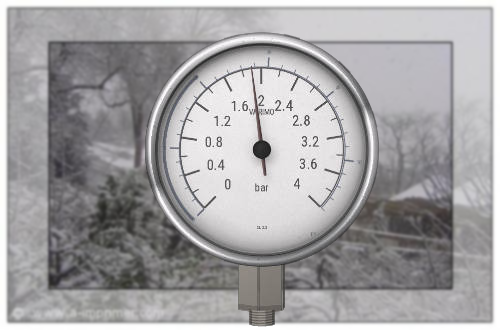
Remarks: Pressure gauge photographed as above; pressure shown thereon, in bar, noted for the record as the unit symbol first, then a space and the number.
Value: bar 1.9
